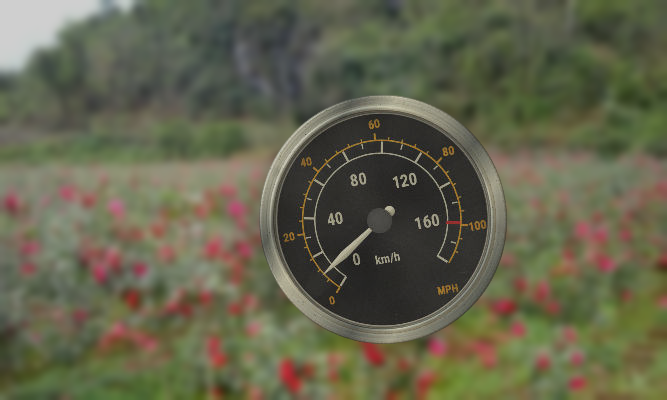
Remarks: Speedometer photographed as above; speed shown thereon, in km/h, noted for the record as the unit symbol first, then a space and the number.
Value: km/h 10
